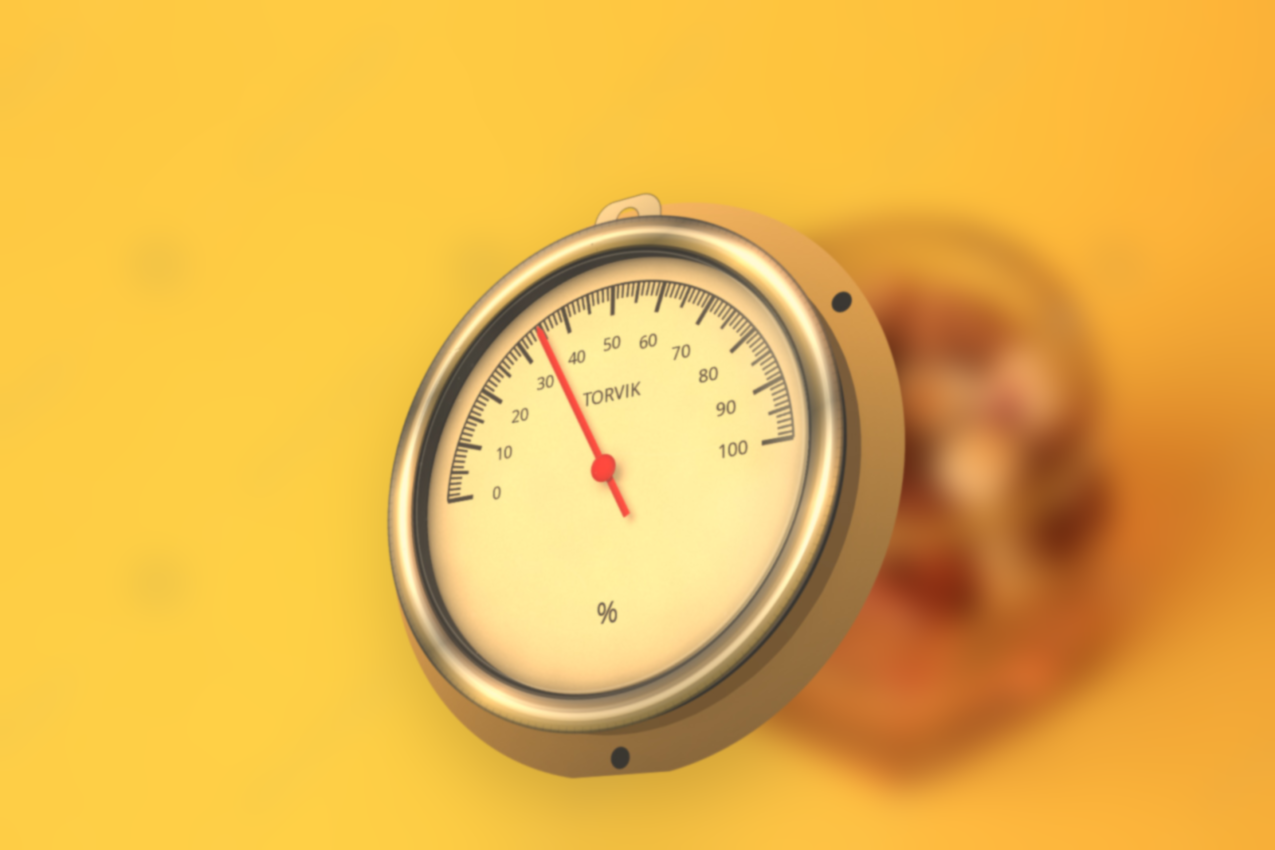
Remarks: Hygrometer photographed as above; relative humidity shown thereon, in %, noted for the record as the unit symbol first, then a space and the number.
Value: % 35
